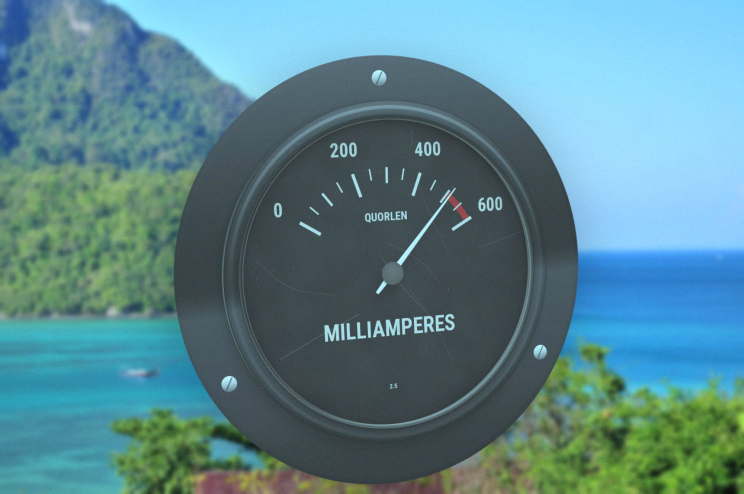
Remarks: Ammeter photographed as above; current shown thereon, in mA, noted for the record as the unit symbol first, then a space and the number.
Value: mA 500
